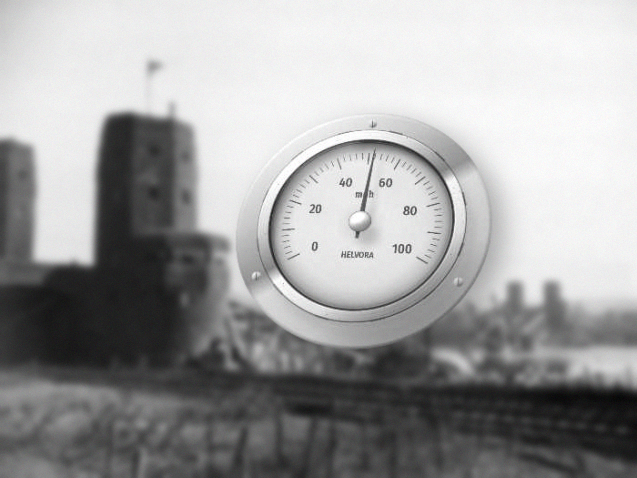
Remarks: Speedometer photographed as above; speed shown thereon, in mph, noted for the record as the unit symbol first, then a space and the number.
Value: mph 52
